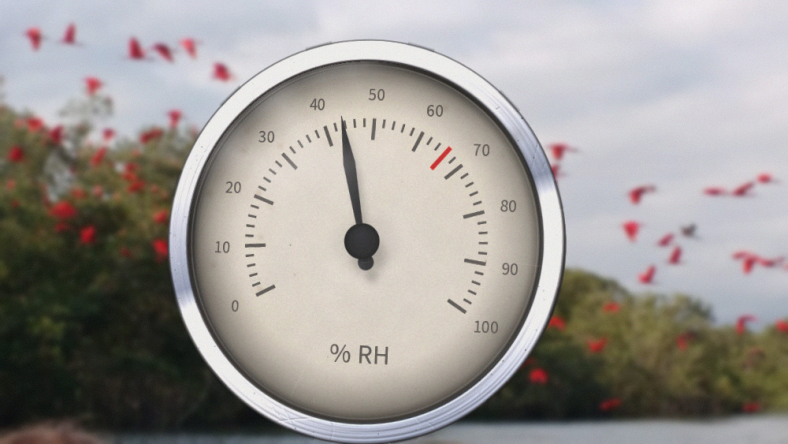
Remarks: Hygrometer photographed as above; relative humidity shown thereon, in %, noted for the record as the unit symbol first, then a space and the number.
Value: % 44
